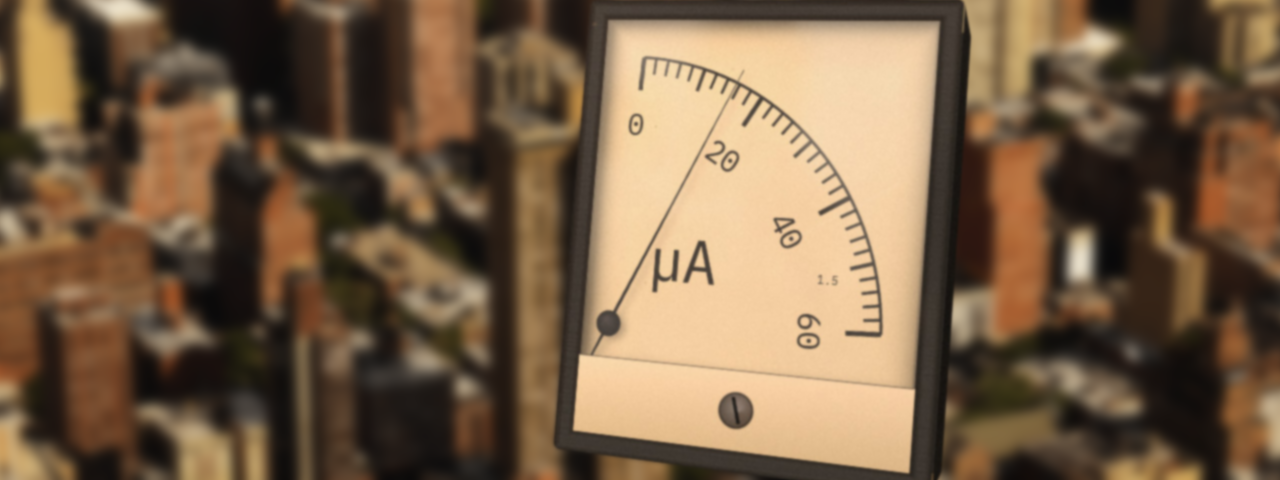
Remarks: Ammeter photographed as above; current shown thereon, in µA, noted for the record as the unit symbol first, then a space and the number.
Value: µA 16
